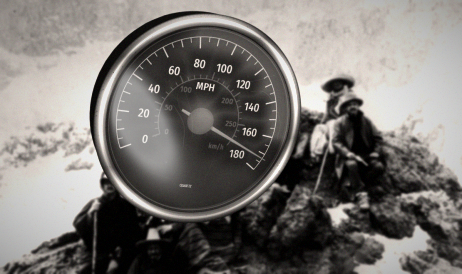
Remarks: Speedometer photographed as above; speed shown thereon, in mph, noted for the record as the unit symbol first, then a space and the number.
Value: mph 172.5
